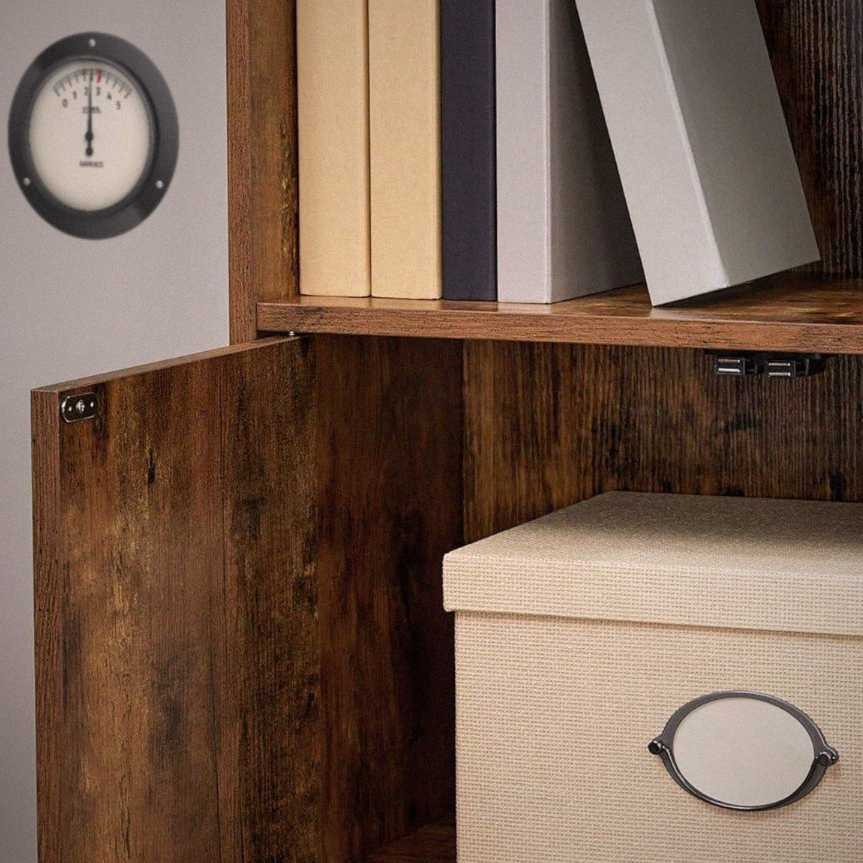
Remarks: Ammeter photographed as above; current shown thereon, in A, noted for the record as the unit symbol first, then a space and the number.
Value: A 2.5
